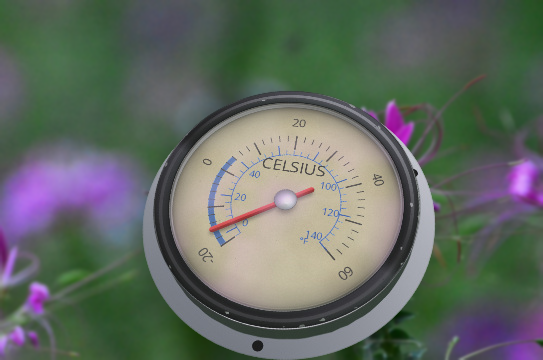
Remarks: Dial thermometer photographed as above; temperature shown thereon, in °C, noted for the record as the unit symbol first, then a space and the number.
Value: °C -16
